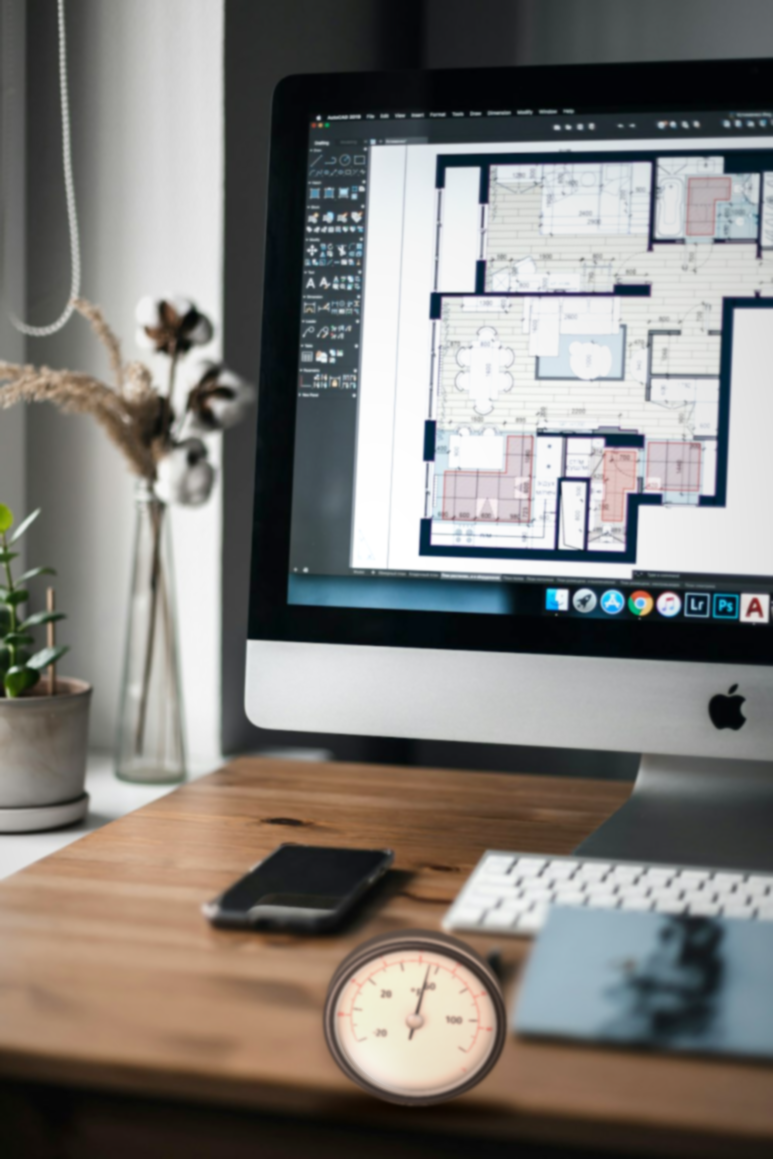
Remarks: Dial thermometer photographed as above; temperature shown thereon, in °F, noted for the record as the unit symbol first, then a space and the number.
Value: °F 55
